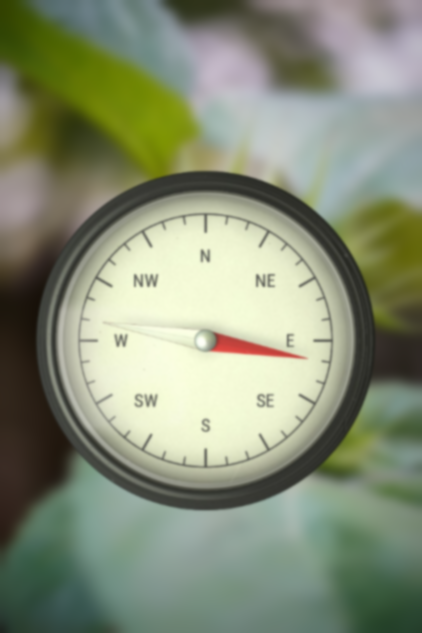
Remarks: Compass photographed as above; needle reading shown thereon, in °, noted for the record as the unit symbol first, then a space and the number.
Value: ° 100
